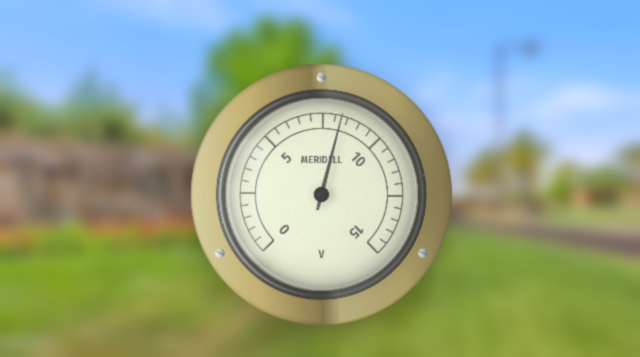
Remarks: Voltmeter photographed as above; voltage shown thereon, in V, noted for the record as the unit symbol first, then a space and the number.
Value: V 8.25
